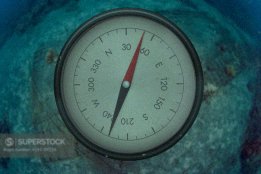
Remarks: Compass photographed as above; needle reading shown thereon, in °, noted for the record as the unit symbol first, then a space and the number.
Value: ° 50
